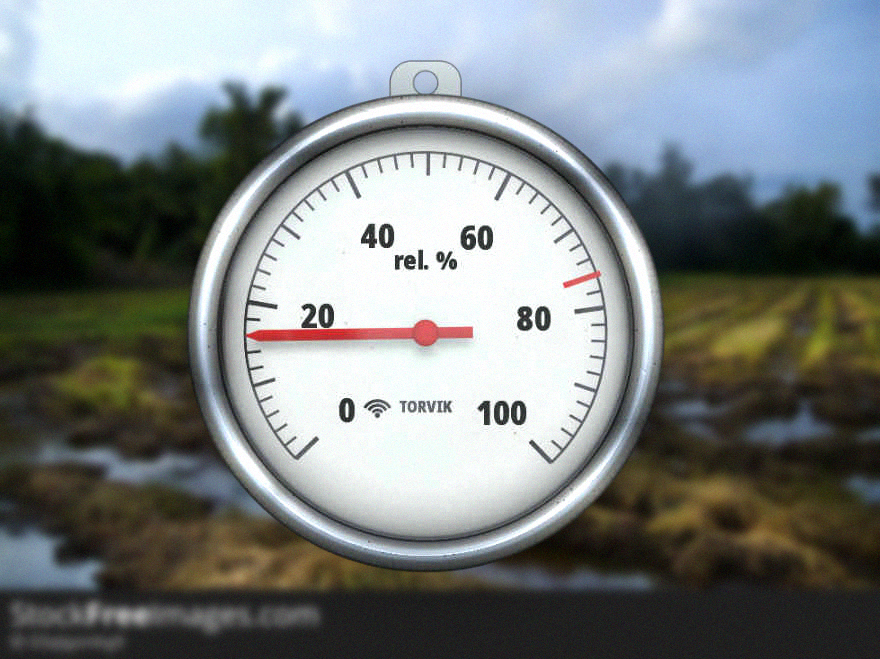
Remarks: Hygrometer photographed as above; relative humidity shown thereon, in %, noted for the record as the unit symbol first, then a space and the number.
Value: % 16
